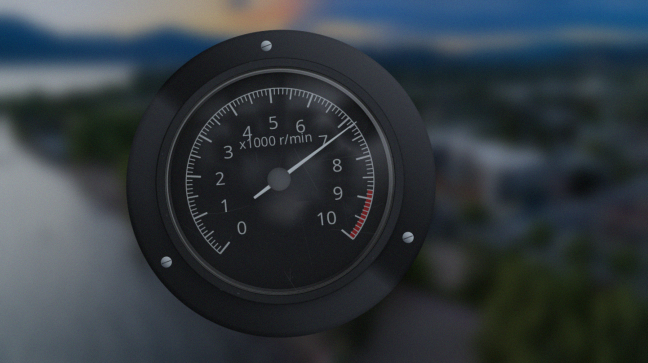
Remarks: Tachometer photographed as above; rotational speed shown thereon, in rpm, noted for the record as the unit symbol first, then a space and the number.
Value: rpm 7200
